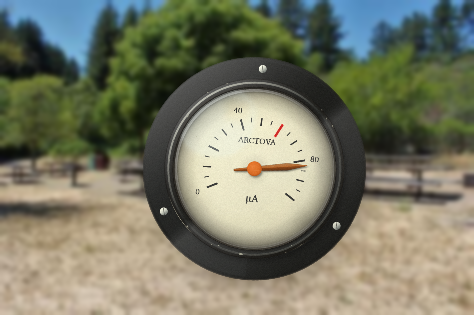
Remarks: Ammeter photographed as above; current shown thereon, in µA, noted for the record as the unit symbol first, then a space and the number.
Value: µA 82.5
